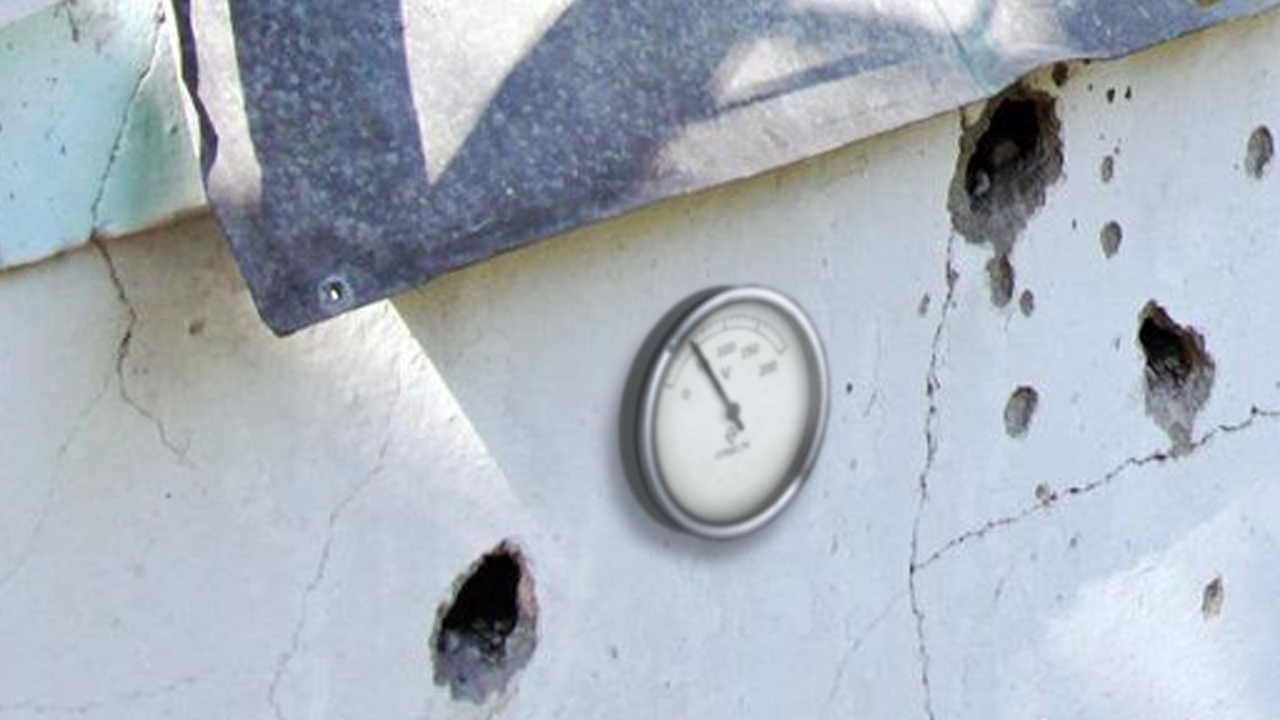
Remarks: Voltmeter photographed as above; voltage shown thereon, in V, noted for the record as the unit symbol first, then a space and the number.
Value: V 50
